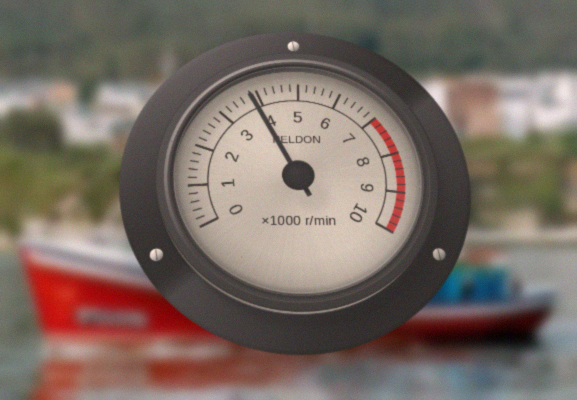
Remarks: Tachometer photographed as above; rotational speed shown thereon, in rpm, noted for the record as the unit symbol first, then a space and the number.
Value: rpm 3800
